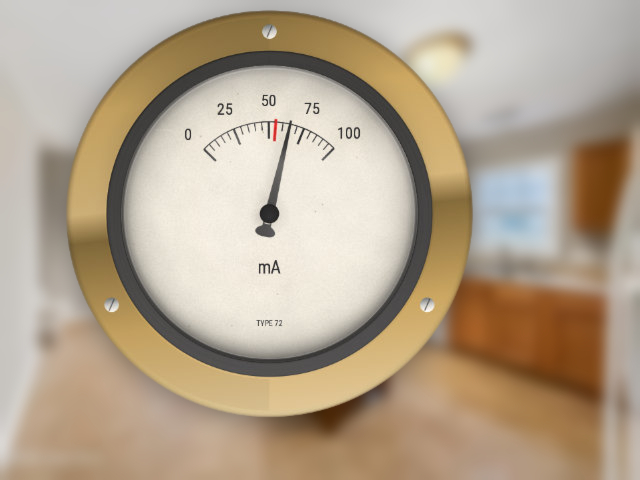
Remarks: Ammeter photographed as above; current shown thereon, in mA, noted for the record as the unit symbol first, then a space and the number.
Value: mA 65
